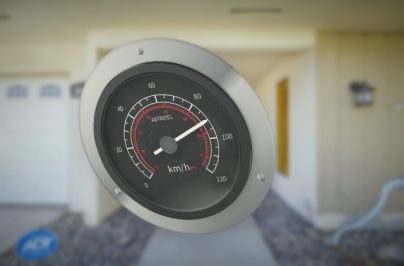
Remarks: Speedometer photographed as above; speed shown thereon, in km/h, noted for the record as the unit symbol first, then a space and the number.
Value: km/h 90
